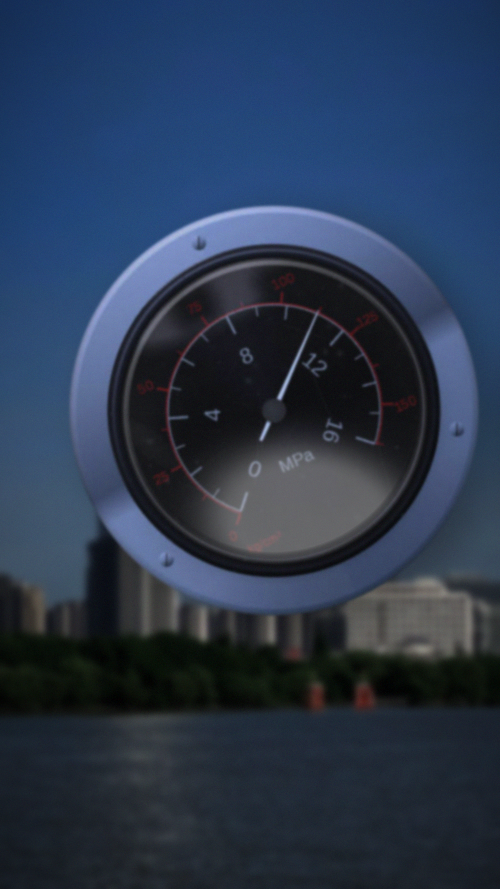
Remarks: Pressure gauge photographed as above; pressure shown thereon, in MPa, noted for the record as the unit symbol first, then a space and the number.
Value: MPa 11
